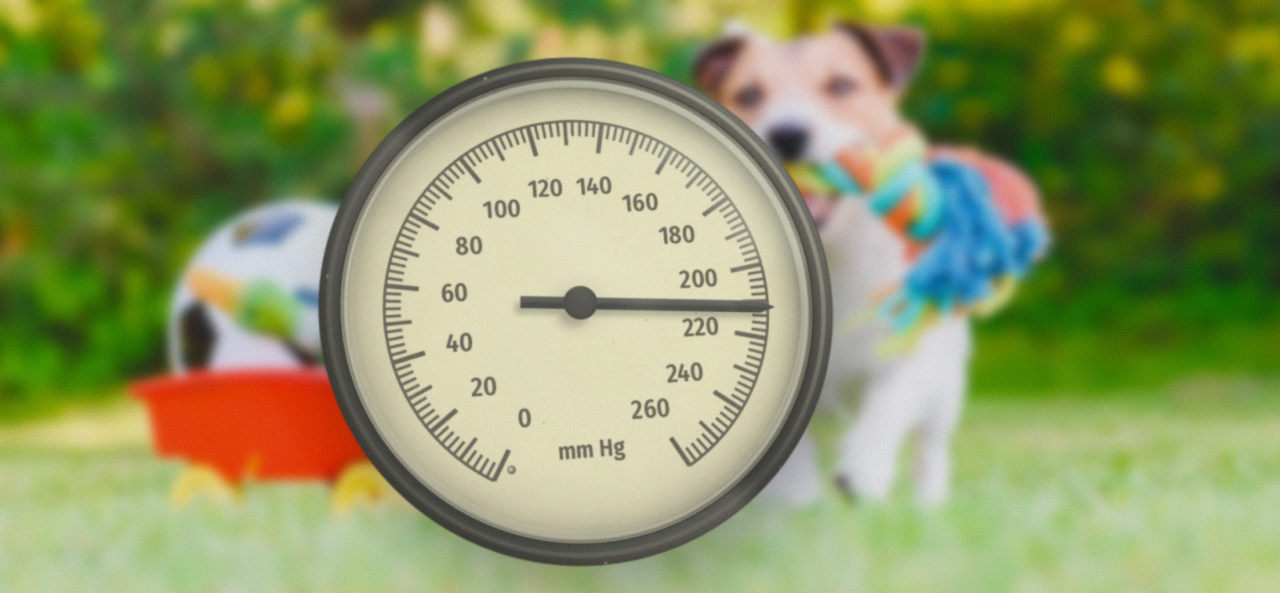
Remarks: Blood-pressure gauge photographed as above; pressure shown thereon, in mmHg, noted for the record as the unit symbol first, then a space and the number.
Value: mmHg 212
